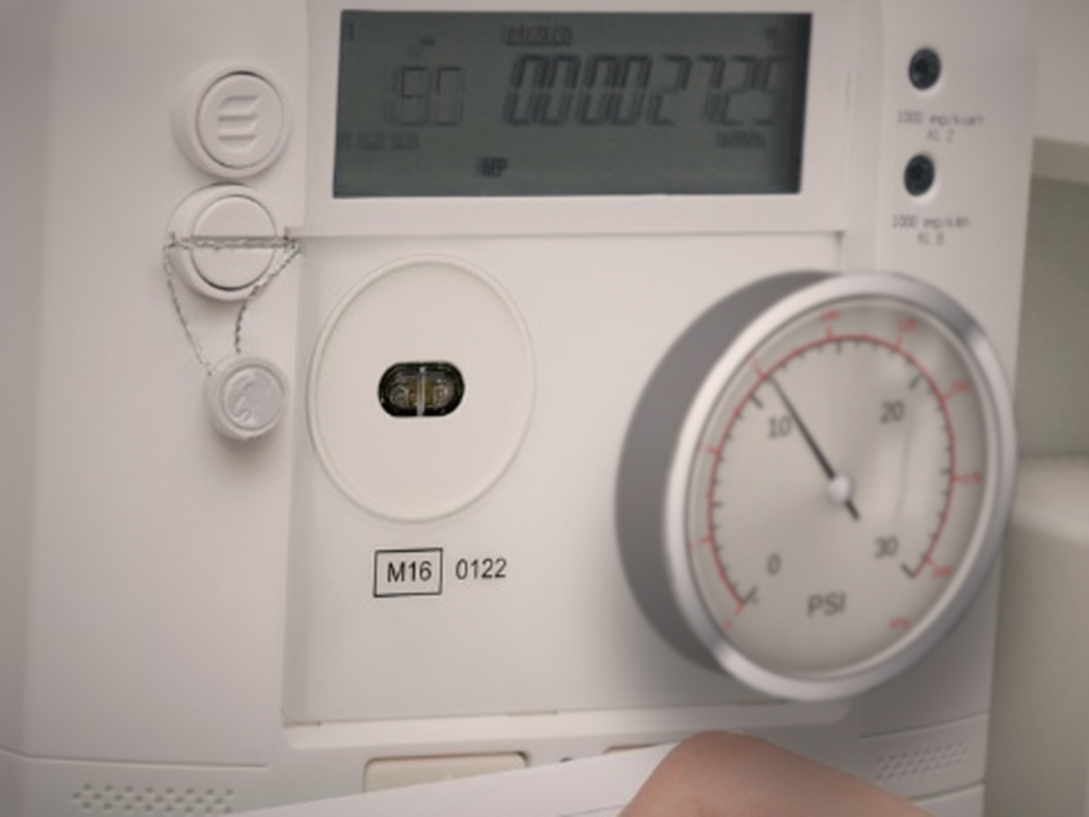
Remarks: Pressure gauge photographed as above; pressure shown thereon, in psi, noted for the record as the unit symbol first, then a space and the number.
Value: psi 11
